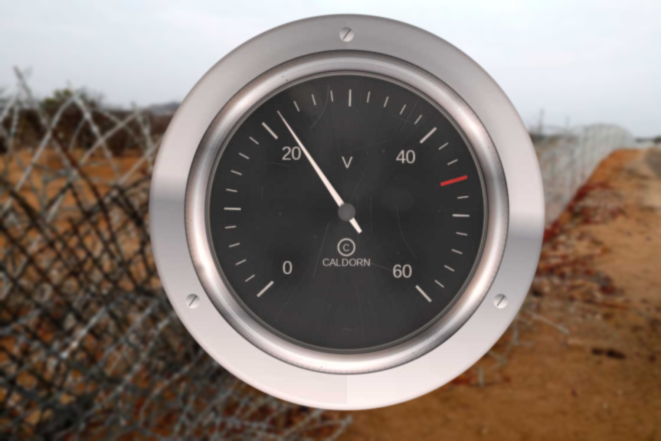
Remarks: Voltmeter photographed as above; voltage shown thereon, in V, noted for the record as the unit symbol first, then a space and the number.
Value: V 22
